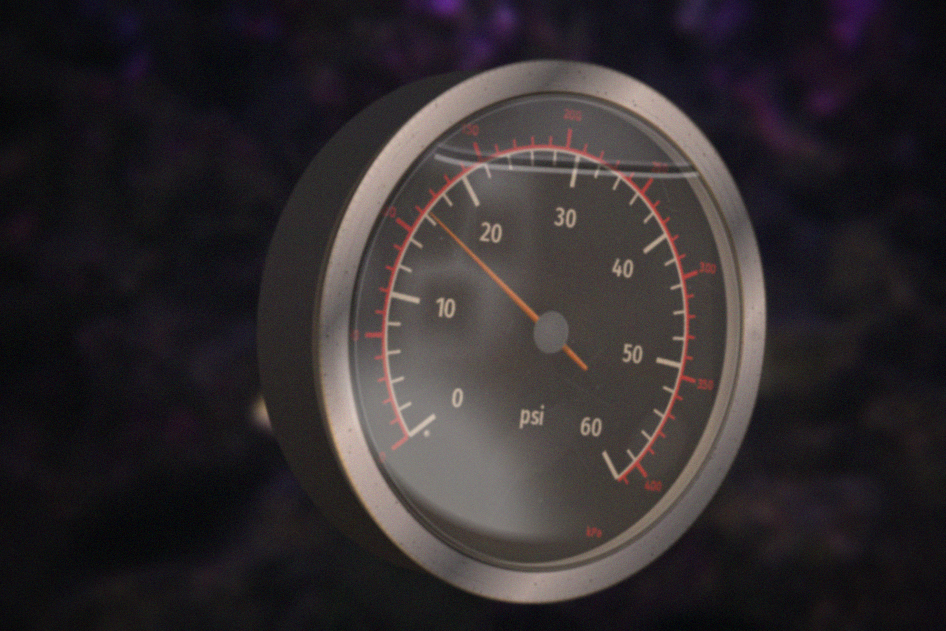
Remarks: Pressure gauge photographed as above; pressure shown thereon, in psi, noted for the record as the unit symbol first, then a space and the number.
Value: psi 16
